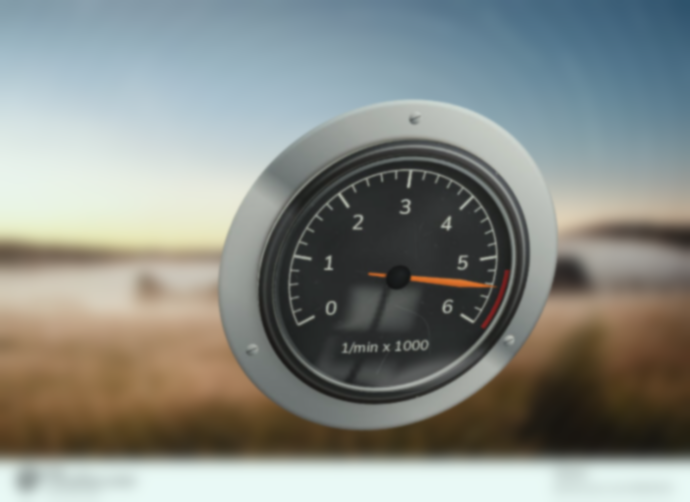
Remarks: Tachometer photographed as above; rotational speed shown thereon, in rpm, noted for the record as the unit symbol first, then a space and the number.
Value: rpm 5400
